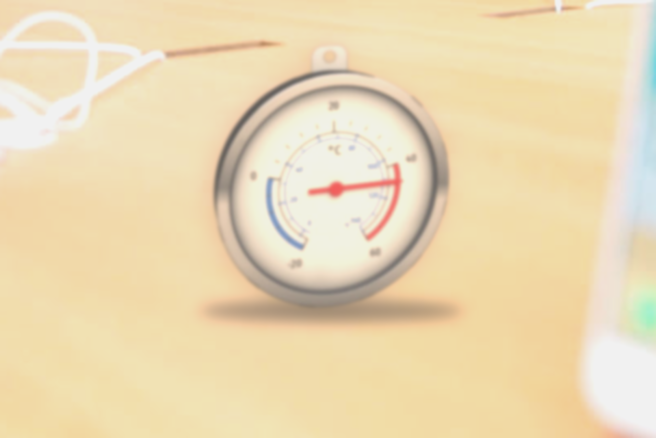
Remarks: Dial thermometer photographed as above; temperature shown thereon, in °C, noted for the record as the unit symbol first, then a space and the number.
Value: °C 44
